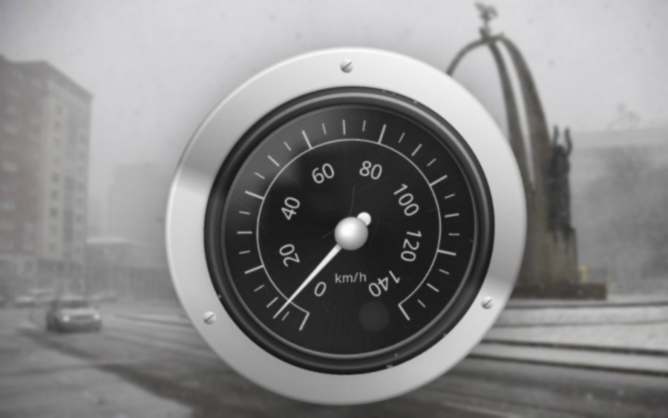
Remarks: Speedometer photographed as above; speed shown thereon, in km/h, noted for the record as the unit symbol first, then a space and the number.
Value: km/h 7.5
